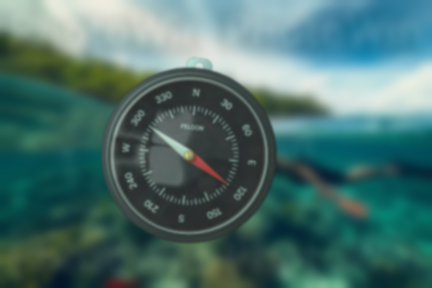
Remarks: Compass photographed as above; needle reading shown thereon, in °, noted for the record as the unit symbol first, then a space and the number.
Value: ° 120
